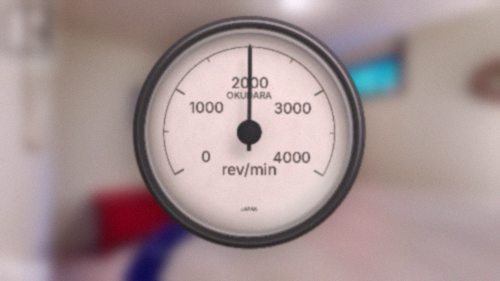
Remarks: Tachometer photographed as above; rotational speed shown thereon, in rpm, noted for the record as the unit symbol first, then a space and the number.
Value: rpm 2000
